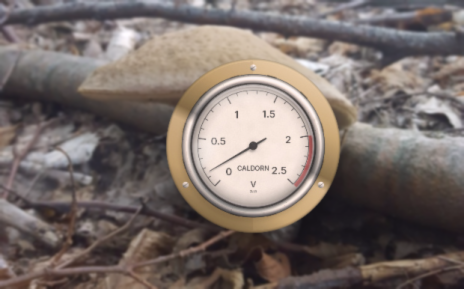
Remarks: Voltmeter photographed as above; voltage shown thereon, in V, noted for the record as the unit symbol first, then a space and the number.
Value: V 0.15
